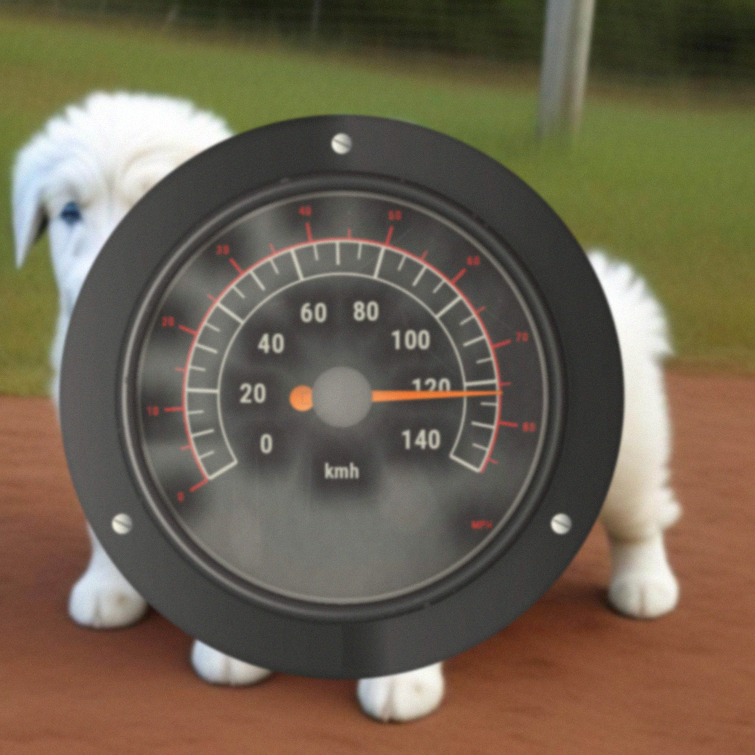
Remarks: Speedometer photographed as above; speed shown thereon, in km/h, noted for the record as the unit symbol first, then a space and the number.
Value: km/h 122.5
